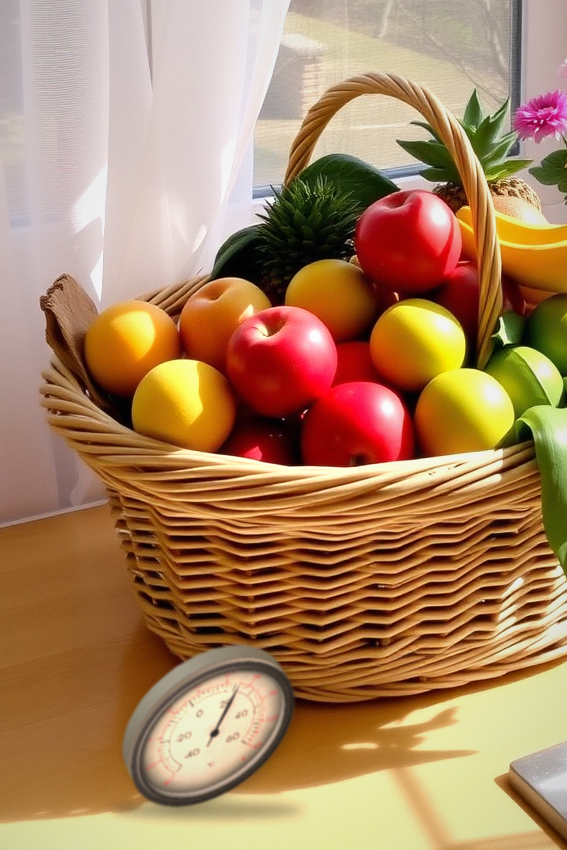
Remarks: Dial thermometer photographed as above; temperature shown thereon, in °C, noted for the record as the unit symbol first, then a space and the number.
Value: °C 20
